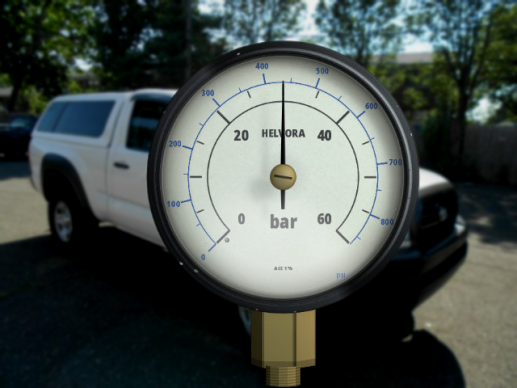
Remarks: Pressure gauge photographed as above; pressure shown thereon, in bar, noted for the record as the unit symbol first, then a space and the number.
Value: bar 30
